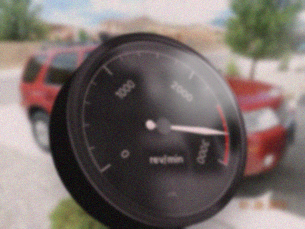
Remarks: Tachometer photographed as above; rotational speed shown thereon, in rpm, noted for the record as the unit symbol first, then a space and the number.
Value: rpm 2700
